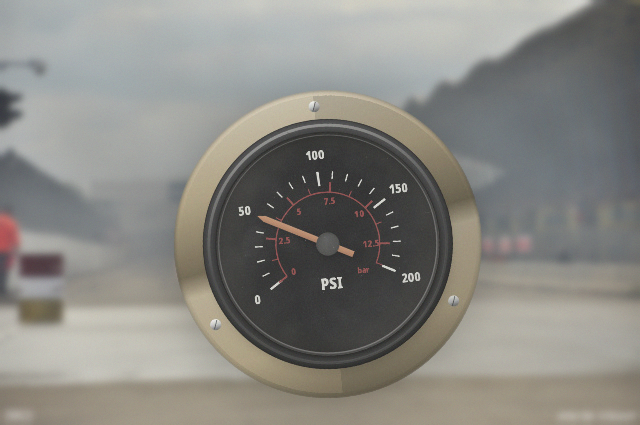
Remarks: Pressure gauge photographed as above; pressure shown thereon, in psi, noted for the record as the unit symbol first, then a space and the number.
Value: psi 50
